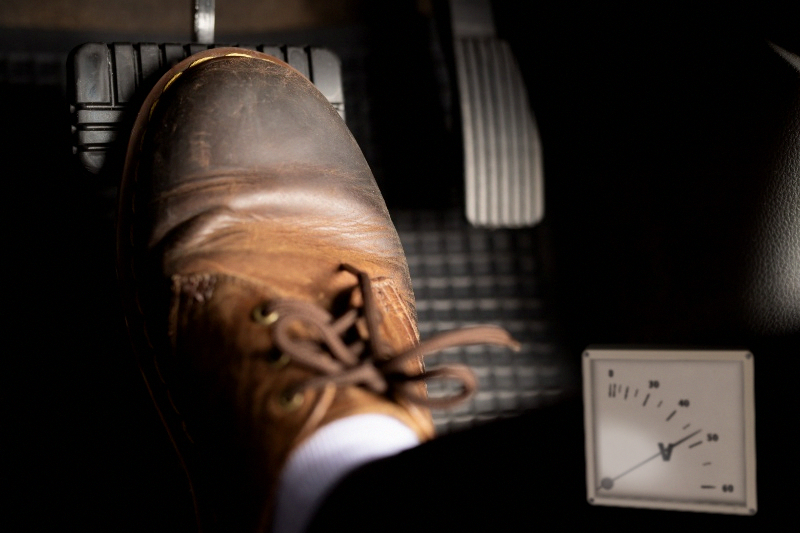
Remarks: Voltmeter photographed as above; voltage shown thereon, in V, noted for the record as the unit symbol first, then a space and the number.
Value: V 47.5
